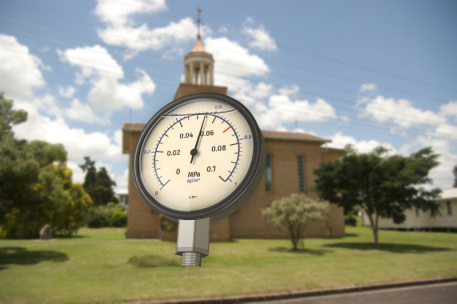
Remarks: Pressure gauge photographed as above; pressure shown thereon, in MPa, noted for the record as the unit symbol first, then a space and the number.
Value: MPa 0.055
